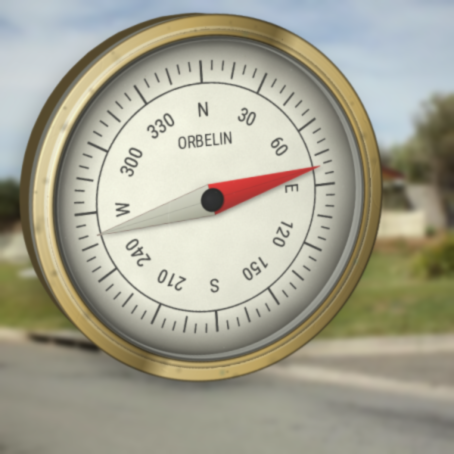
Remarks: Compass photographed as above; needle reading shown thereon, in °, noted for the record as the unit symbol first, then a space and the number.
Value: ° 80
